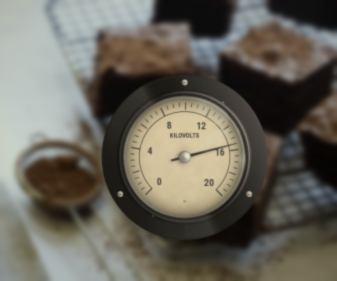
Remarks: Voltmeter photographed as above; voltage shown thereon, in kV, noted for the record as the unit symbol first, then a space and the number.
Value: kV 15.5
